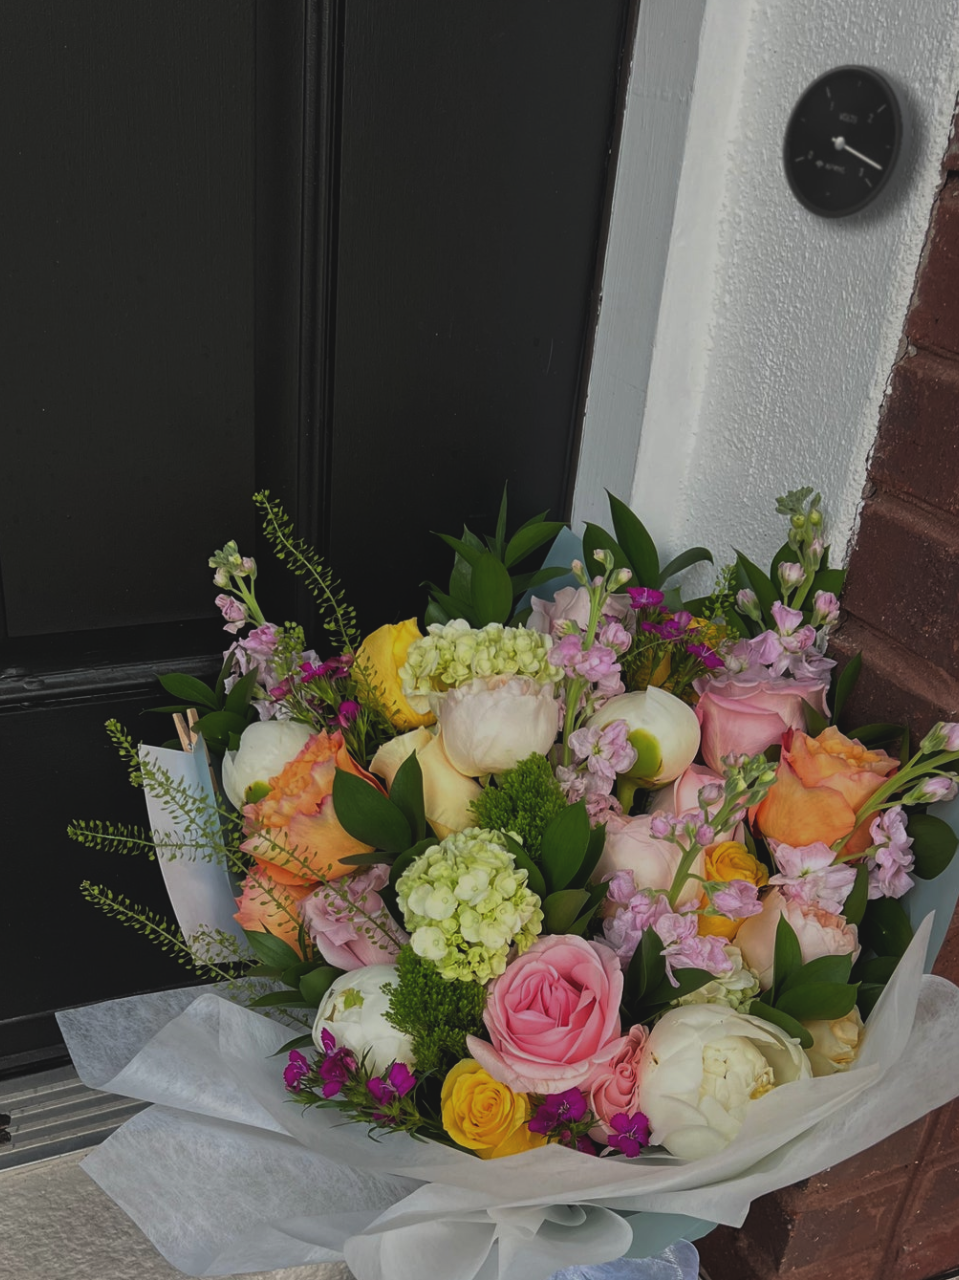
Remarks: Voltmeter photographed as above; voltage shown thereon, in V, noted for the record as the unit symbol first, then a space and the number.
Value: V 2.75
